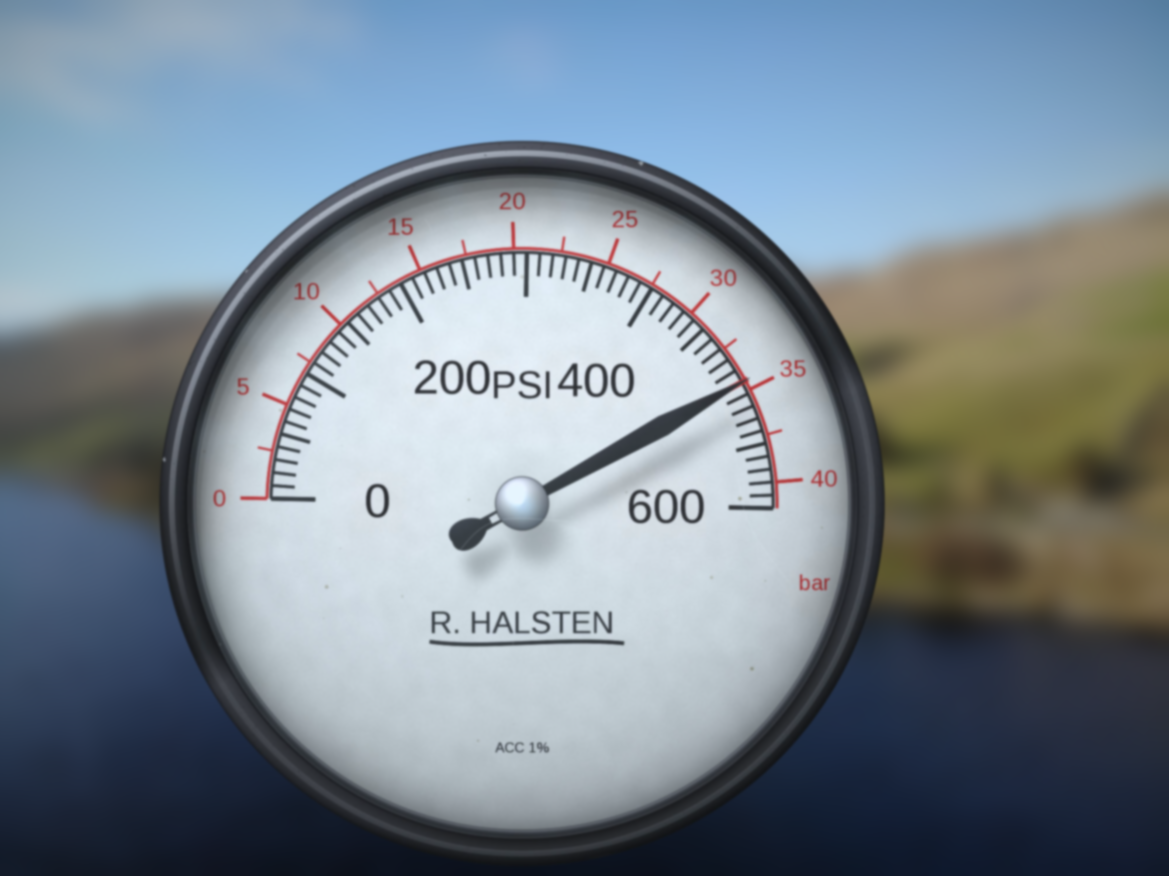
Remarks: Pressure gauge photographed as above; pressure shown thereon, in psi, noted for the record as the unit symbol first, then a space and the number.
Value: psi 500
